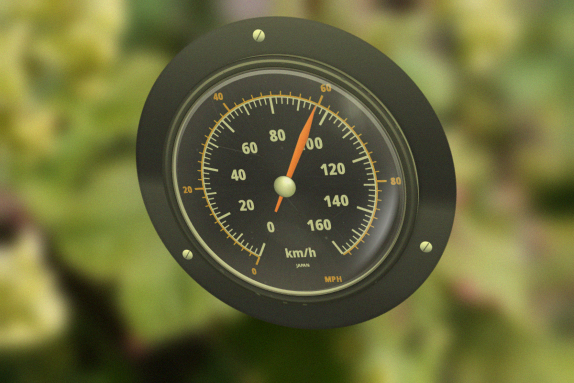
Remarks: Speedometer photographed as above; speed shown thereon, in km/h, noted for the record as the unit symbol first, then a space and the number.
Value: km/h 96
